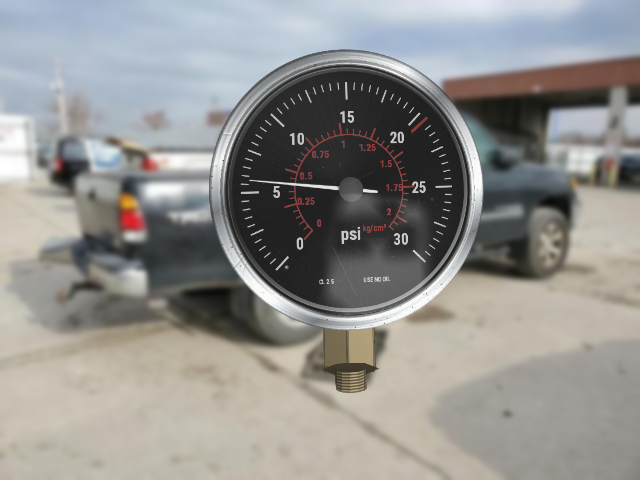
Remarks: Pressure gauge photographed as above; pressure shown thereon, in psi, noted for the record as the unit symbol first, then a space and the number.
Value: psi 5.75
